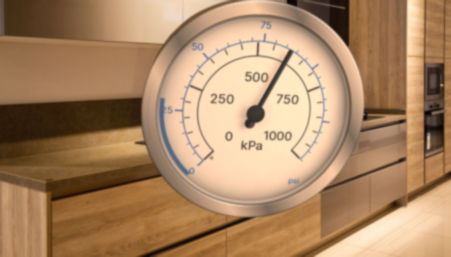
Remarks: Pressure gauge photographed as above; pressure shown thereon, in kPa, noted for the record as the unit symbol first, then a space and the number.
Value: kPa 600
